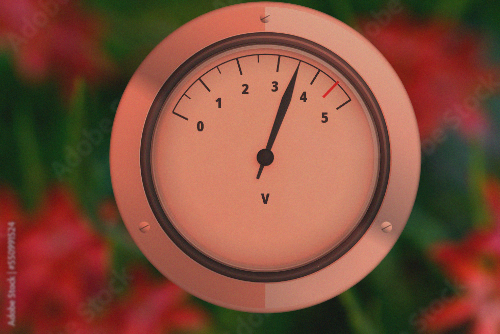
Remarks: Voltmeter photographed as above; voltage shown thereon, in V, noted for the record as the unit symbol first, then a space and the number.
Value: V 3.5
